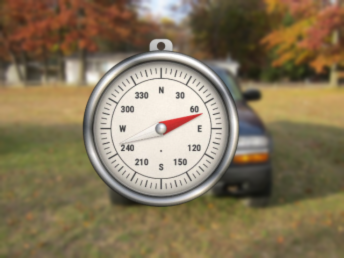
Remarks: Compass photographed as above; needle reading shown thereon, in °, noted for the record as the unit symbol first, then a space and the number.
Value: ° 70
